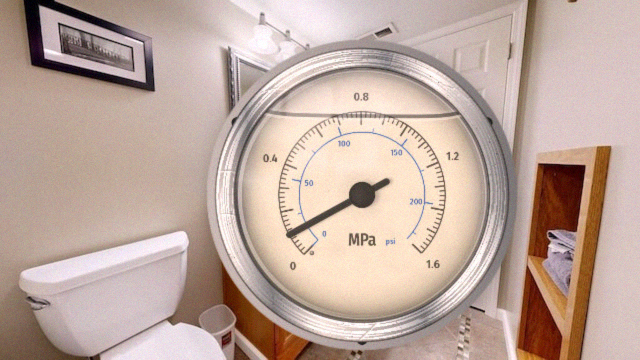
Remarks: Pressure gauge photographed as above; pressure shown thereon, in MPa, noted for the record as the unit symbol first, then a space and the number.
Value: MPa 0.1
